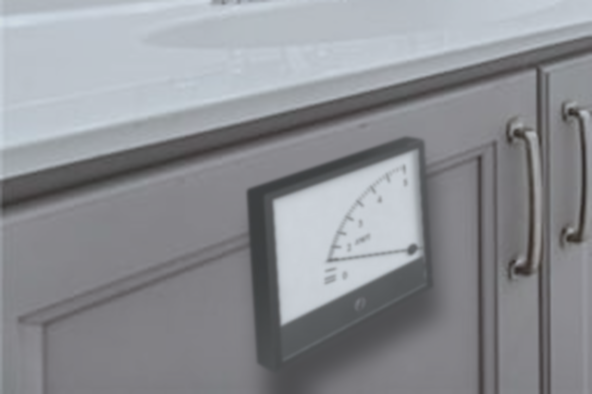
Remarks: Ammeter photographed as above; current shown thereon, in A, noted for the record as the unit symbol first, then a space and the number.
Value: A 1.5
